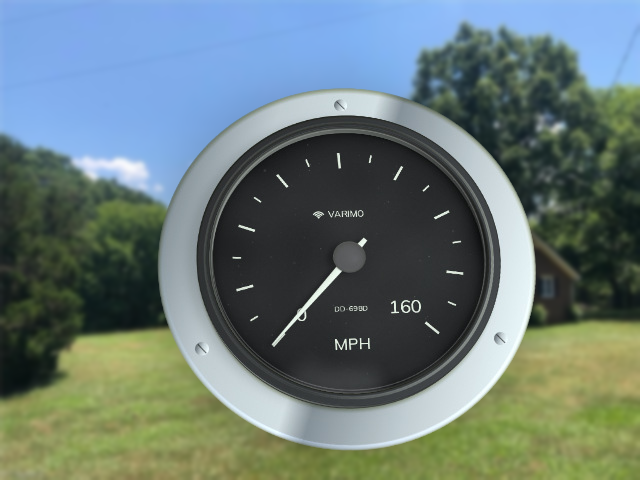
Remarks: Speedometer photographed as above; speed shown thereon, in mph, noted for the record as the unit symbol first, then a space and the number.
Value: mph 0
